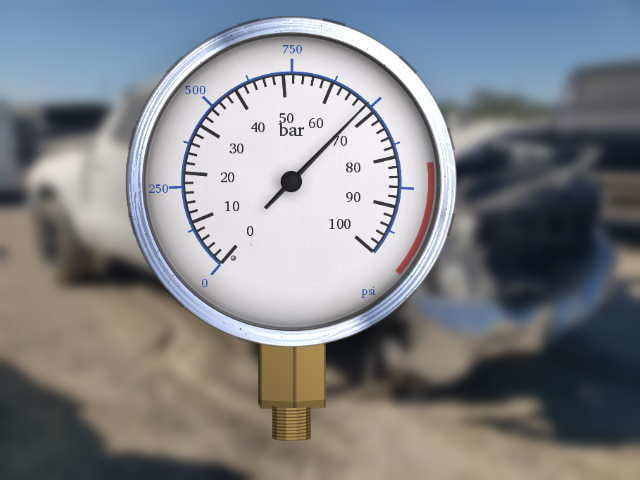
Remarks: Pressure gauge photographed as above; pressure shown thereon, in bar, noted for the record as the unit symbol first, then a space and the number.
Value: bar 68
